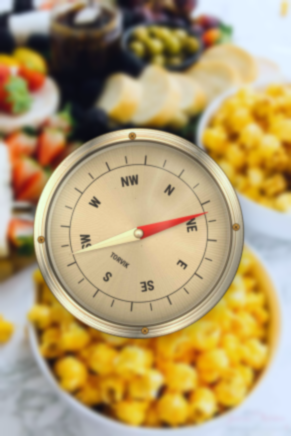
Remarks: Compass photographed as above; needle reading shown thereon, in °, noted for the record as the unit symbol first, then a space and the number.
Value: ° 37.5
